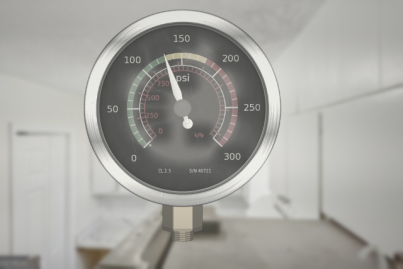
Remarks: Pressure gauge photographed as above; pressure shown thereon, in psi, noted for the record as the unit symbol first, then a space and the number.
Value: psi 130
